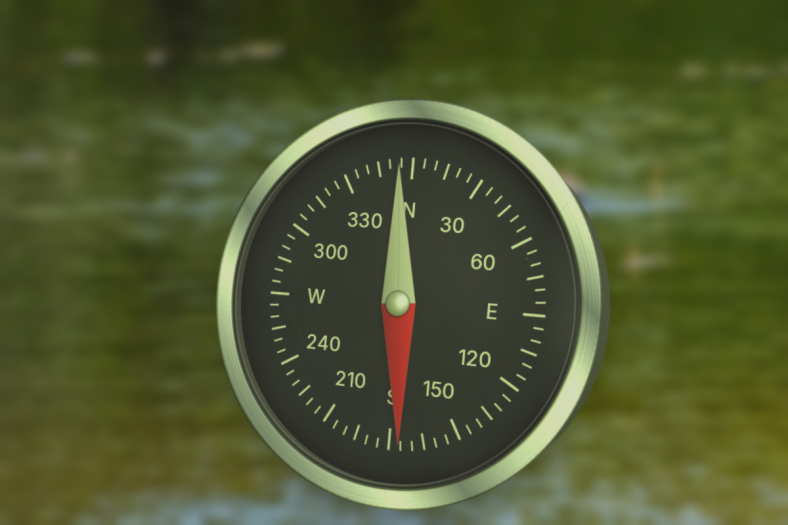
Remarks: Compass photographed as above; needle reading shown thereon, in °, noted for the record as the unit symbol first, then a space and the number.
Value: ° 175
